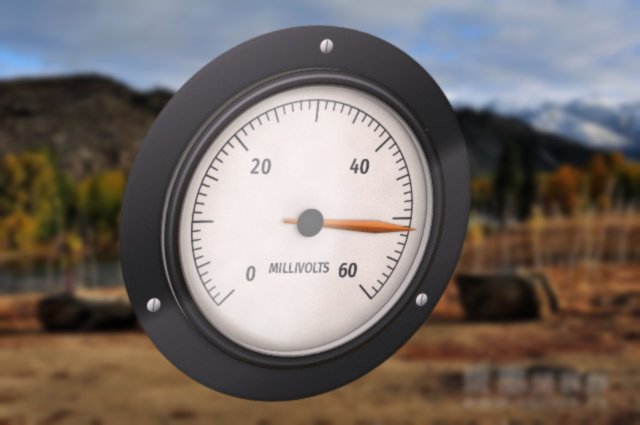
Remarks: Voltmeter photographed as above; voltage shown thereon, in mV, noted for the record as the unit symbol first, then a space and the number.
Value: mV 51
